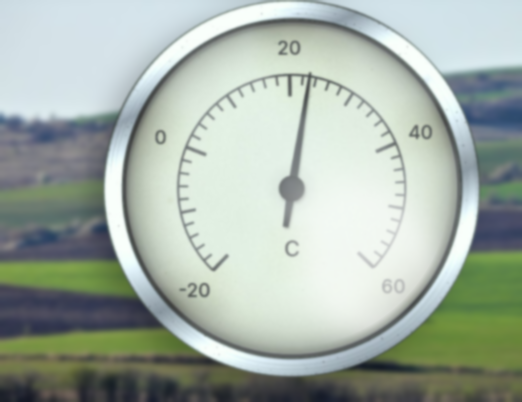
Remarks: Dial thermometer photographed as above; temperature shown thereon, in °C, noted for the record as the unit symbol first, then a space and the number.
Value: °C 23
